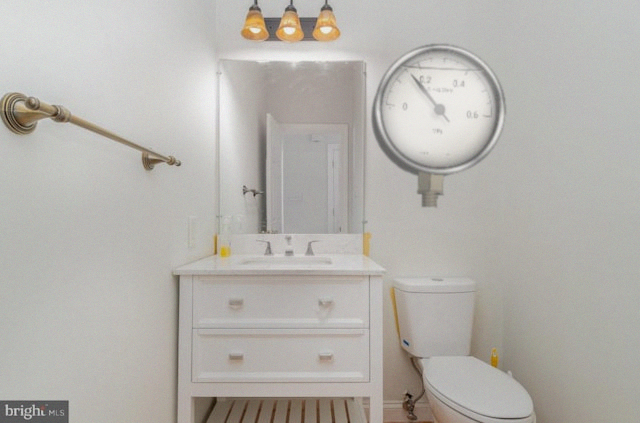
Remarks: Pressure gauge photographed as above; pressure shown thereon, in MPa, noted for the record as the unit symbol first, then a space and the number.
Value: MPa 0.15
